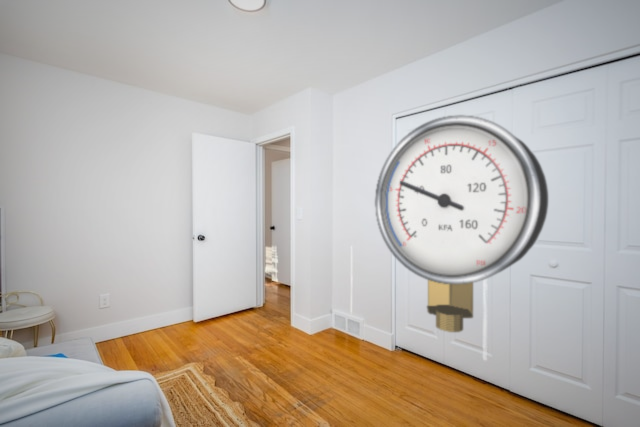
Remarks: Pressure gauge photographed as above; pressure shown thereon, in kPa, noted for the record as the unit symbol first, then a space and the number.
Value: kPa 40
